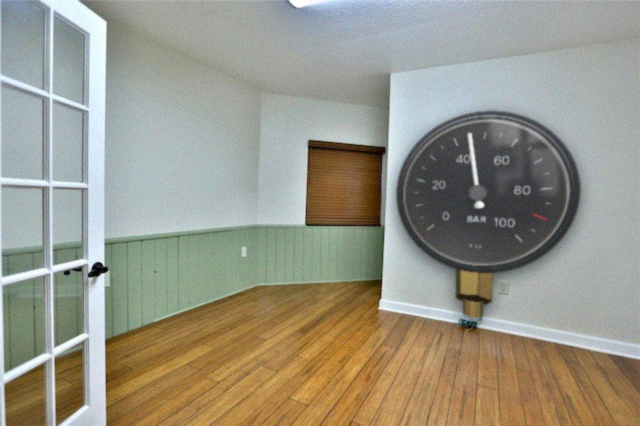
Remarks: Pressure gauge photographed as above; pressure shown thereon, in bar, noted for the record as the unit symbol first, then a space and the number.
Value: bar 45
